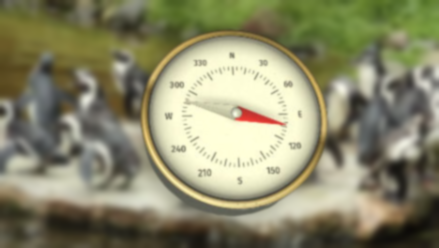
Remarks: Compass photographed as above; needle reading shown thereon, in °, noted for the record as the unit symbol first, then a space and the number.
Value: ° 105
